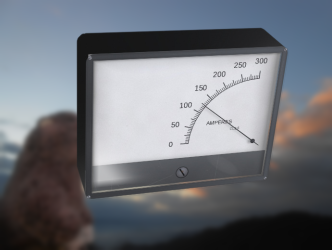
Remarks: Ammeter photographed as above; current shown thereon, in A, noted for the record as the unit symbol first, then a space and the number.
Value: A 125
